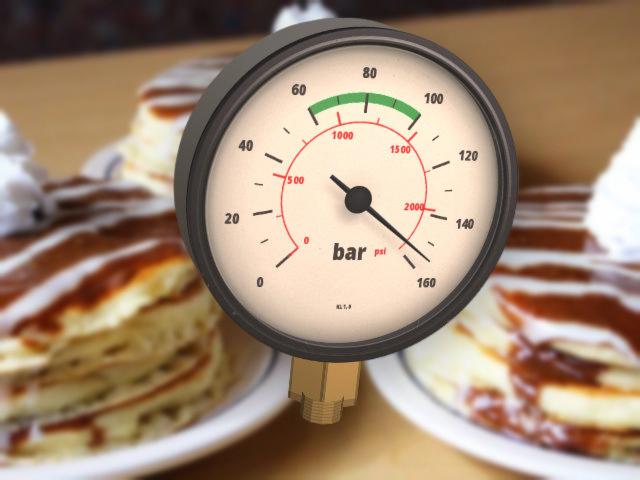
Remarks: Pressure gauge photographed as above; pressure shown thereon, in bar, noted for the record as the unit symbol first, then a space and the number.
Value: bar 155
